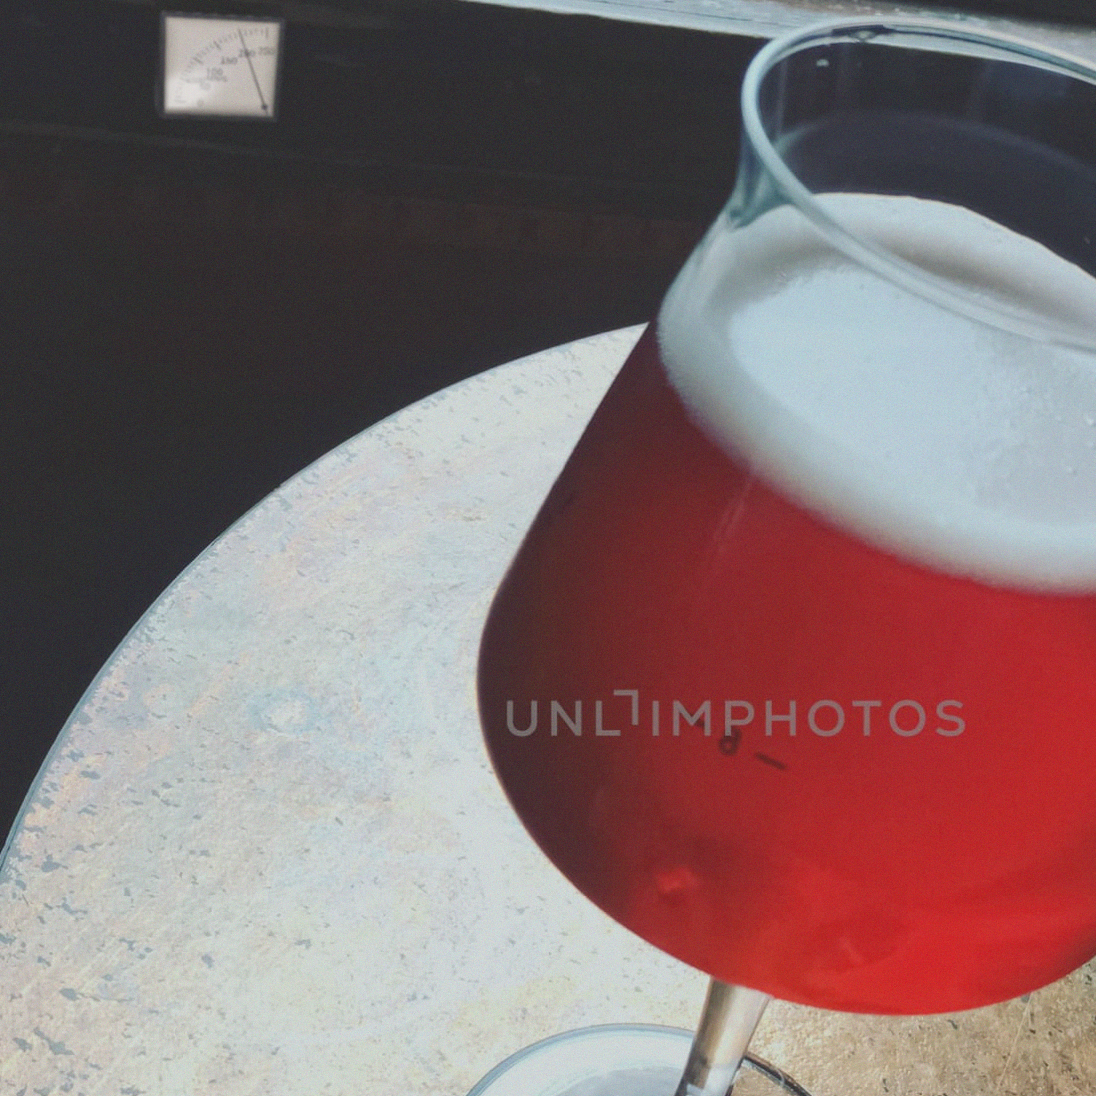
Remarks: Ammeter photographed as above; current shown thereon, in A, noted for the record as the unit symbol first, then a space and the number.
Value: A 200
